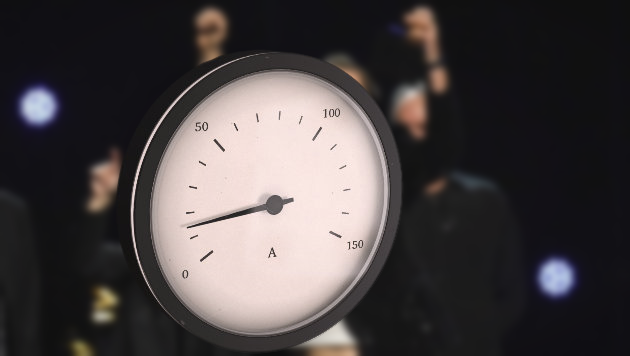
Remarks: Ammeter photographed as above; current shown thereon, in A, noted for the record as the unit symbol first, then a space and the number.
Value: A 15
